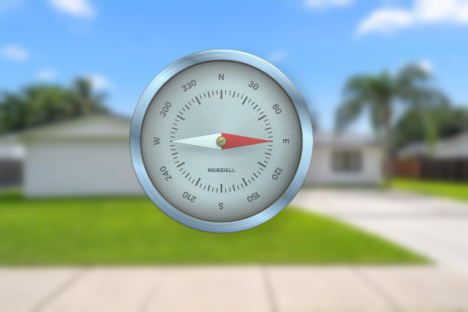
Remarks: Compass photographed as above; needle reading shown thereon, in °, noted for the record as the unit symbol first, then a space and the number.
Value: ° 90
